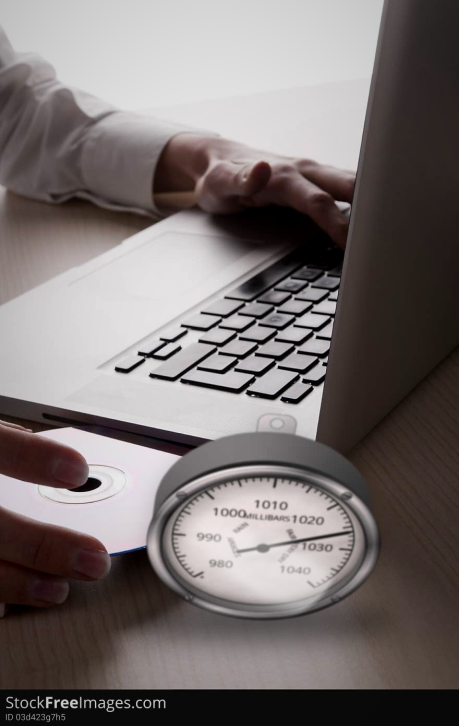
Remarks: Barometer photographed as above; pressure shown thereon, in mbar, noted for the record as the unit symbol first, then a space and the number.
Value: mbar 1025
